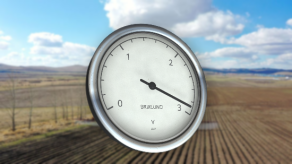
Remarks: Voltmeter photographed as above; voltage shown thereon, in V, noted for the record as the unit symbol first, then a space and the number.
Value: V 2.9
